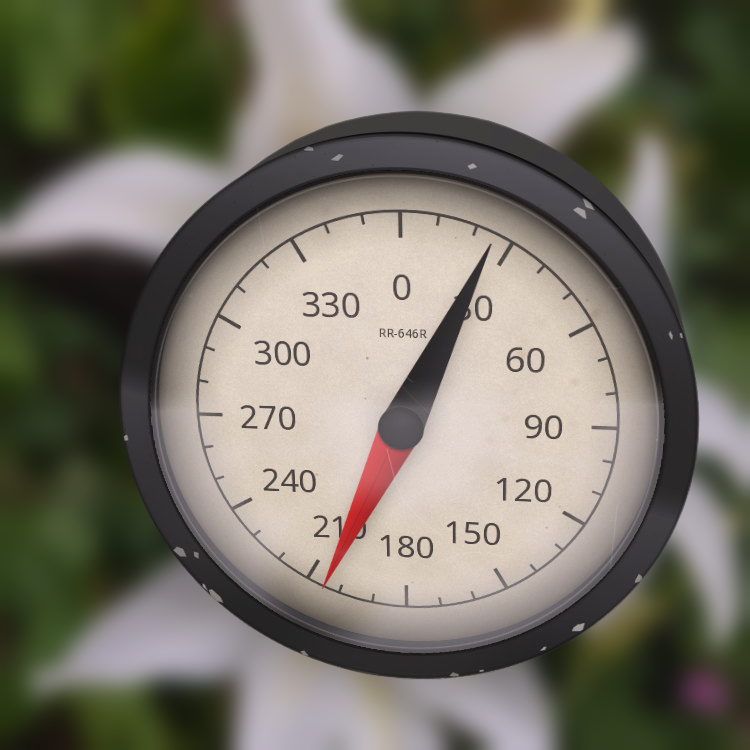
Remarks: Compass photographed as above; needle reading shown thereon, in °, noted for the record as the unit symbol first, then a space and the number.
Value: ° 205
